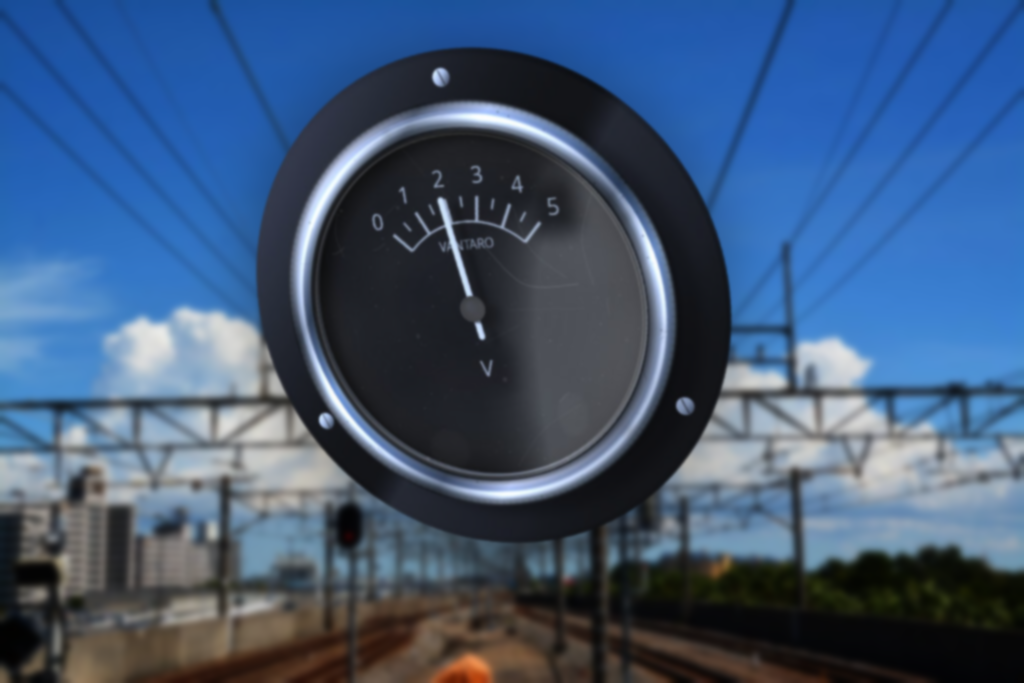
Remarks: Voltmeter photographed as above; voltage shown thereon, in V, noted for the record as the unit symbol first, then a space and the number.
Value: V 2
